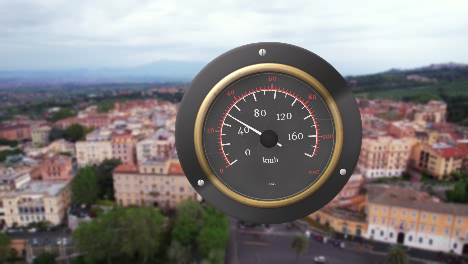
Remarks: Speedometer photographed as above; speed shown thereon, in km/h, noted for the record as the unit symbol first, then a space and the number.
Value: km/h 50
